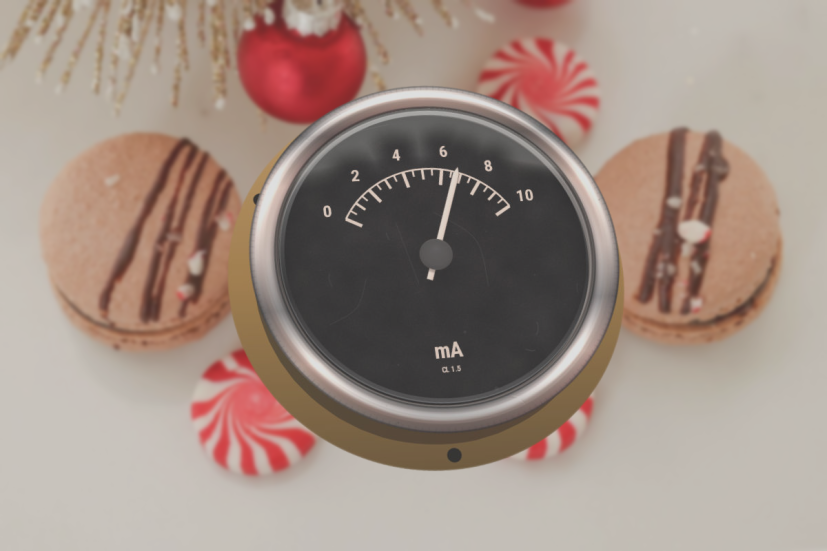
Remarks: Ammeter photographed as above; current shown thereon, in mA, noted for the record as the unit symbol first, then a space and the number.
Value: mA 6.75
